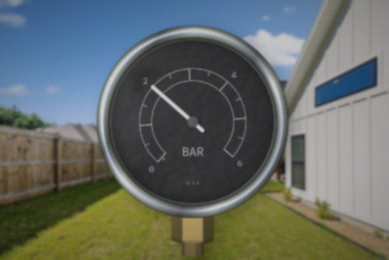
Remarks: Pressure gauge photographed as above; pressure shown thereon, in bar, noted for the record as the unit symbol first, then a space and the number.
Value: bar 2
